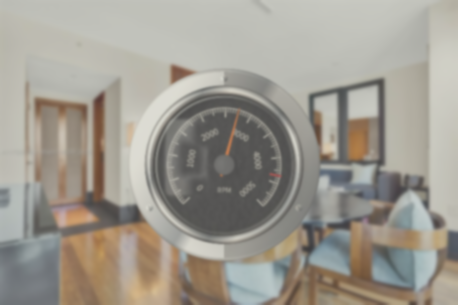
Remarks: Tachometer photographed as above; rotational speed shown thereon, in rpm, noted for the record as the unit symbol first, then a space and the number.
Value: rpm 2750
